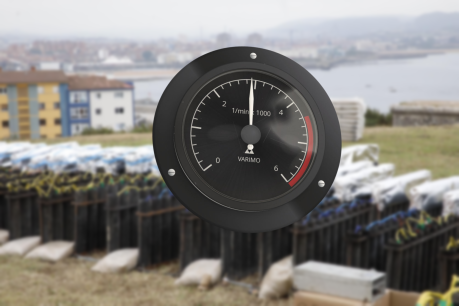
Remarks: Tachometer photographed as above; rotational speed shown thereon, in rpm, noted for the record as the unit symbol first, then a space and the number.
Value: rpm 2900
